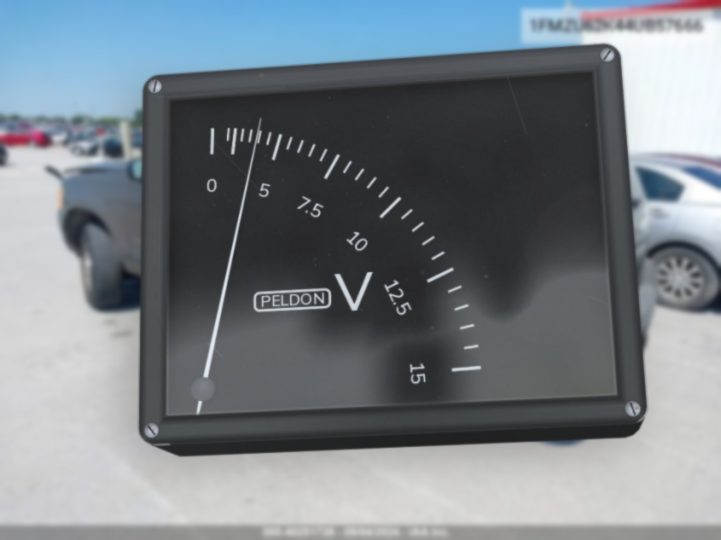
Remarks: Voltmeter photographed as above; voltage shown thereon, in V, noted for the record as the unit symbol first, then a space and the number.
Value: V 4
